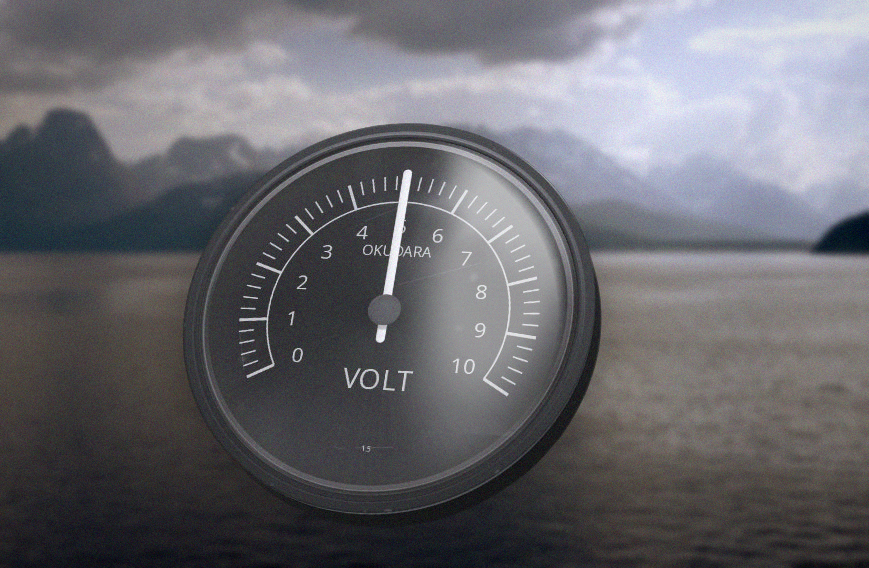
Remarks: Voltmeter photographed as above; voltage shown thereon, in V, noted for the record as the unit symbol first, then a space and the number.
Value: V 5
